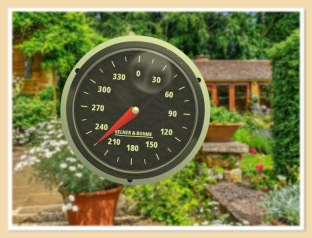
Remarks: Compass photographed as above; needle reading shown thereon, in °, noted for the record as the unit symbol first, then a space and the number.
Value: ° 225
